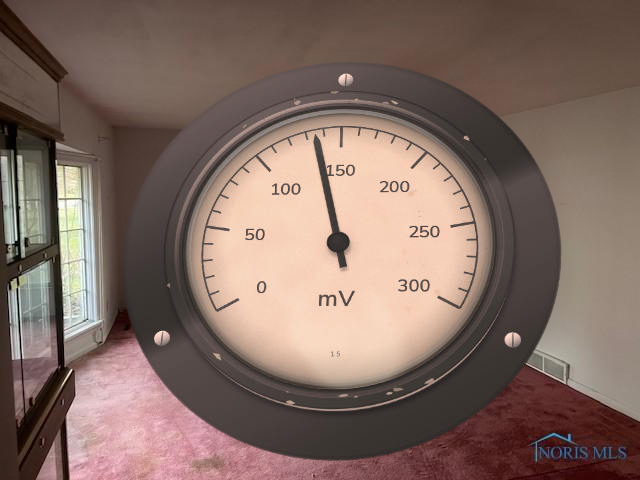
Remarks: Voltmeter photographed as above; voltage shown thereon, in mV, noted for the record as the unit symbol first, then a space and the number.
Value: mV 135
